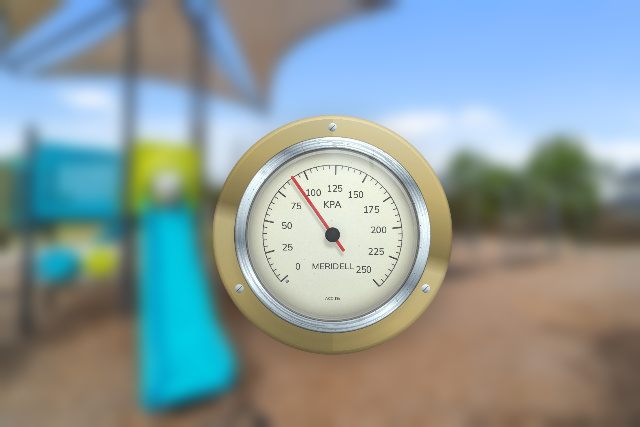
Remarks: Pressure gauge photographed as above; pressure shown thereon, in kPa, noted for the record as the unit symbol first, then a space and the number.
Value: kPa 90
